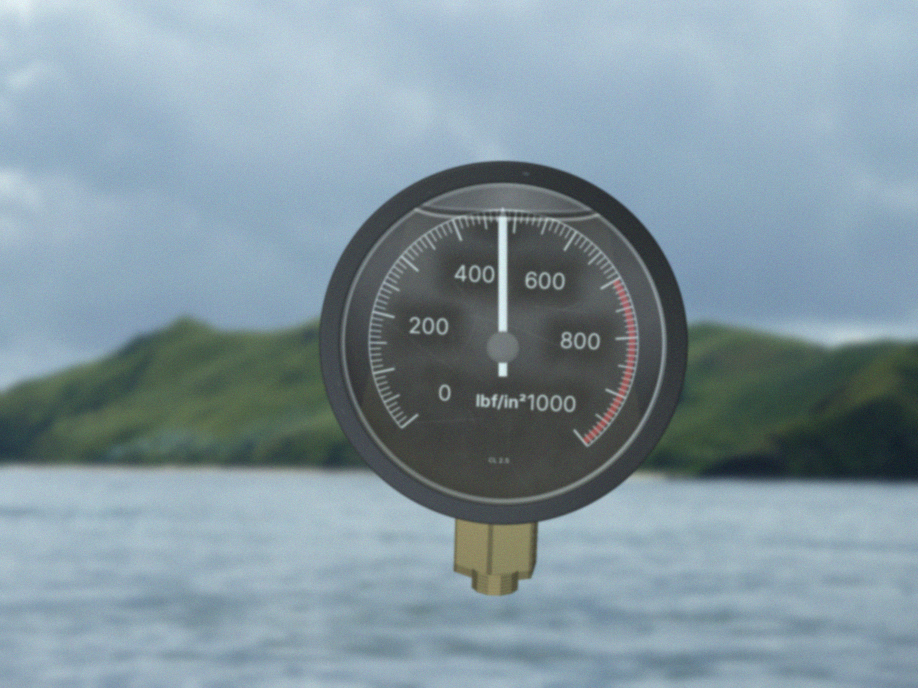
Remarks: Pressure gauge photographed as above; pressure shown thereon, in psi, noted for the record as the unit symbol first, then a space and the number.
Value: psi 480
